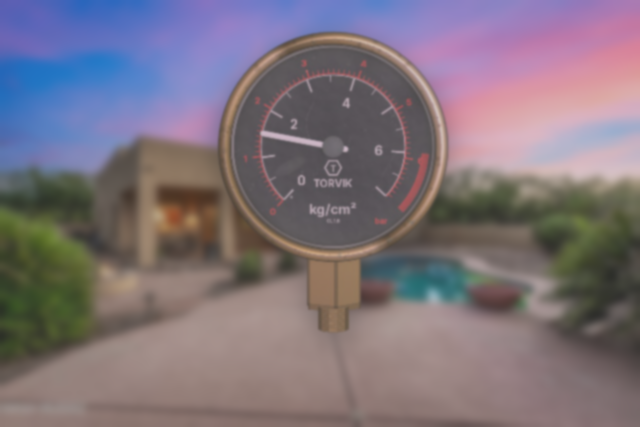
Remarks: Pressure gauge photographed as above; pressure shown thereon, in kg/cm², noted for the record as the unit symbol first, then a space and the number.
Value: kg/cm² 1.5
